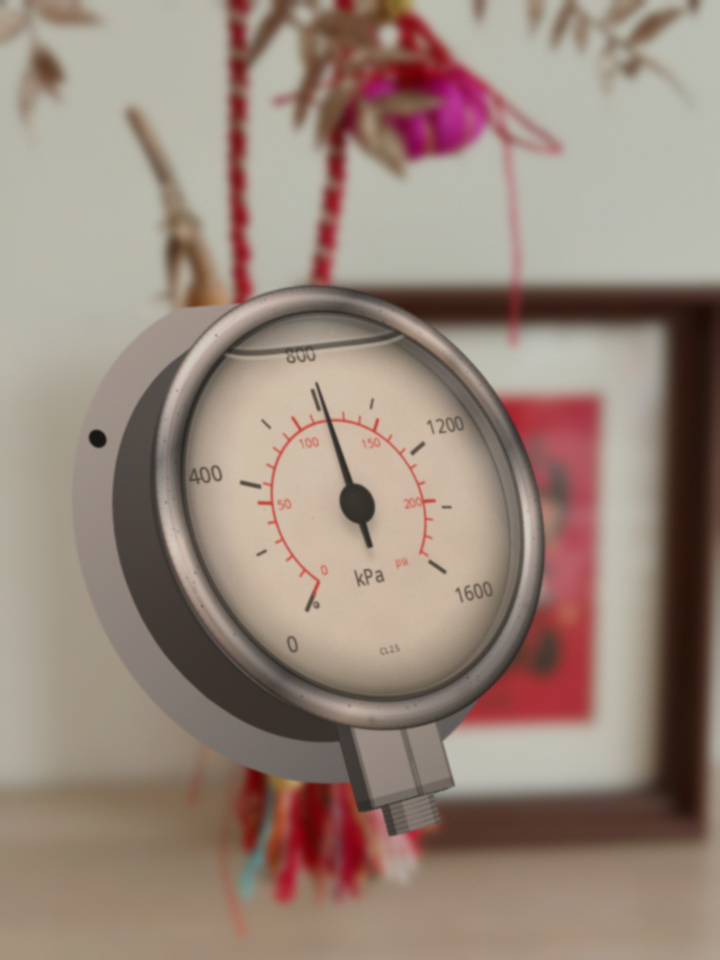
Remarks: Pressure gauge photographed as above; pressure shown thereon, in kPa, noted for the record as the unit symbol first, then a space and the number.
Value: kPa 800
